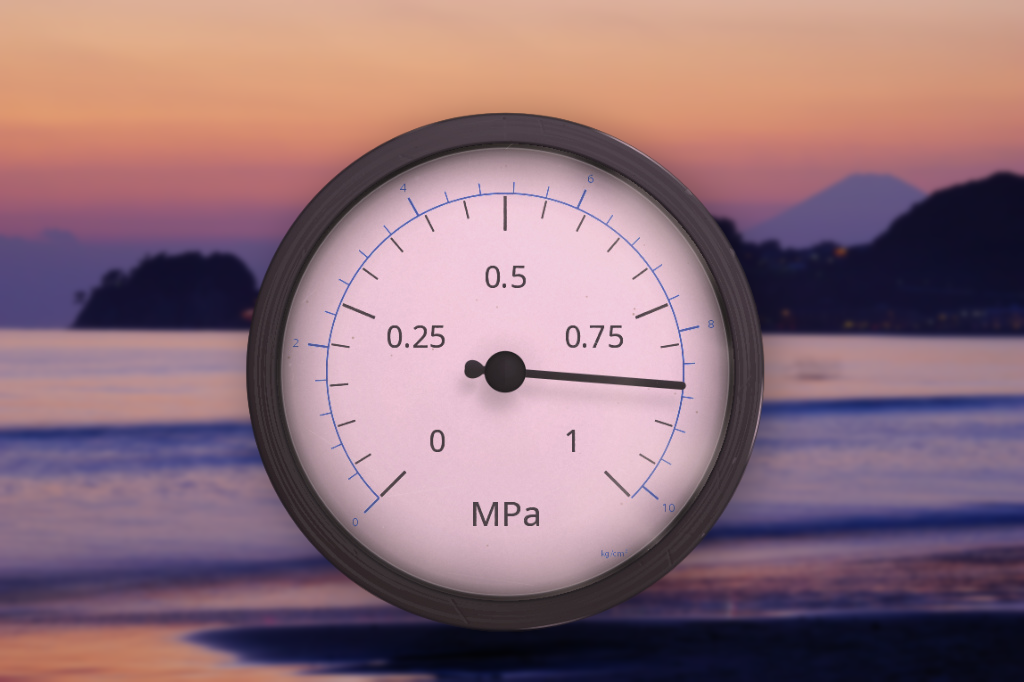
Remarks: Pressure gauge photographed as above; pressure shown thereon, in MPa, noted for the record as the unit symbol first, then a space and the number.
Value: MPa 0.85
